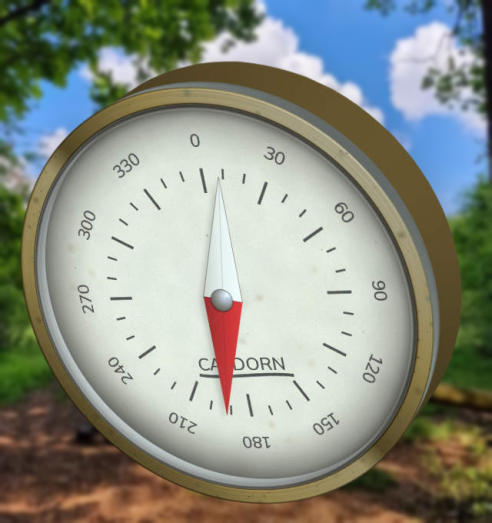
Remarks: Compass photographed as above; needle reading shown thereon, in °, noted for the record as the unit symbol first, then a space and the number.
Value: ° 190
